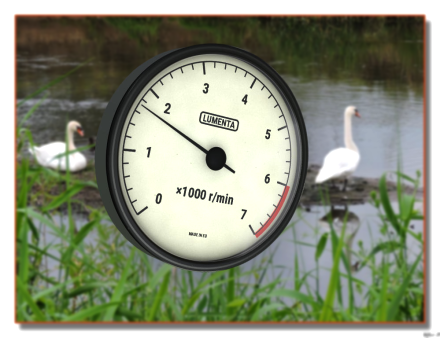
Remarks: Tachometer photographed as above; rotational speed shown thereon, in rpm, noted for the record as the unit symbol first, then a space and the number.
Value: rpm 1700
